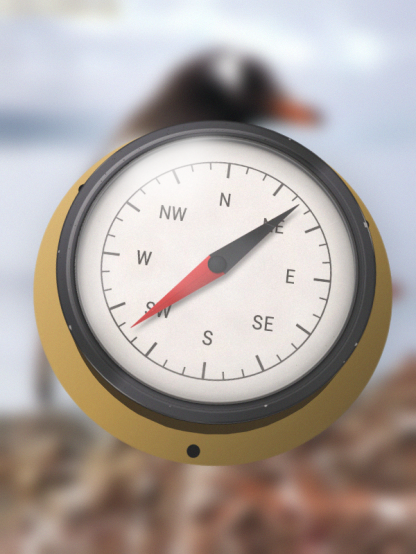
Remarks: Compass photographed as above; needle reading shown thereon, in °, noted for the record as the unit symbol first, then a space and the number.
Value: ° 225
